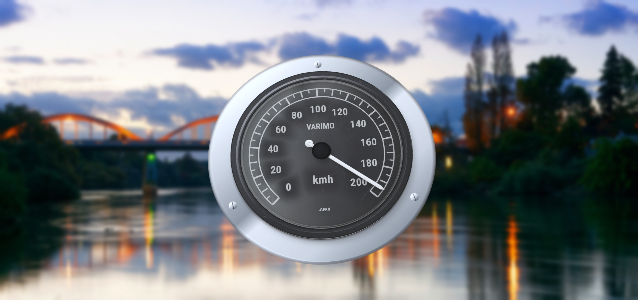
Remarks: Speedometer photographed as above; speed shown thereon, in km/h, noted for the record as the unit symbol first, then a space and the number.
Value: km/h 195
